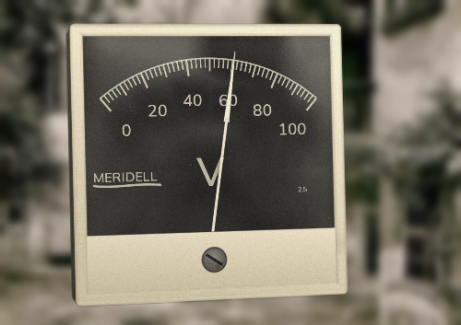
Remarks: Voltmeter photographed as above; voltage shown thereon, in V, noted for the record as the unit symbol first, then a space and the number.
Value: V 60
